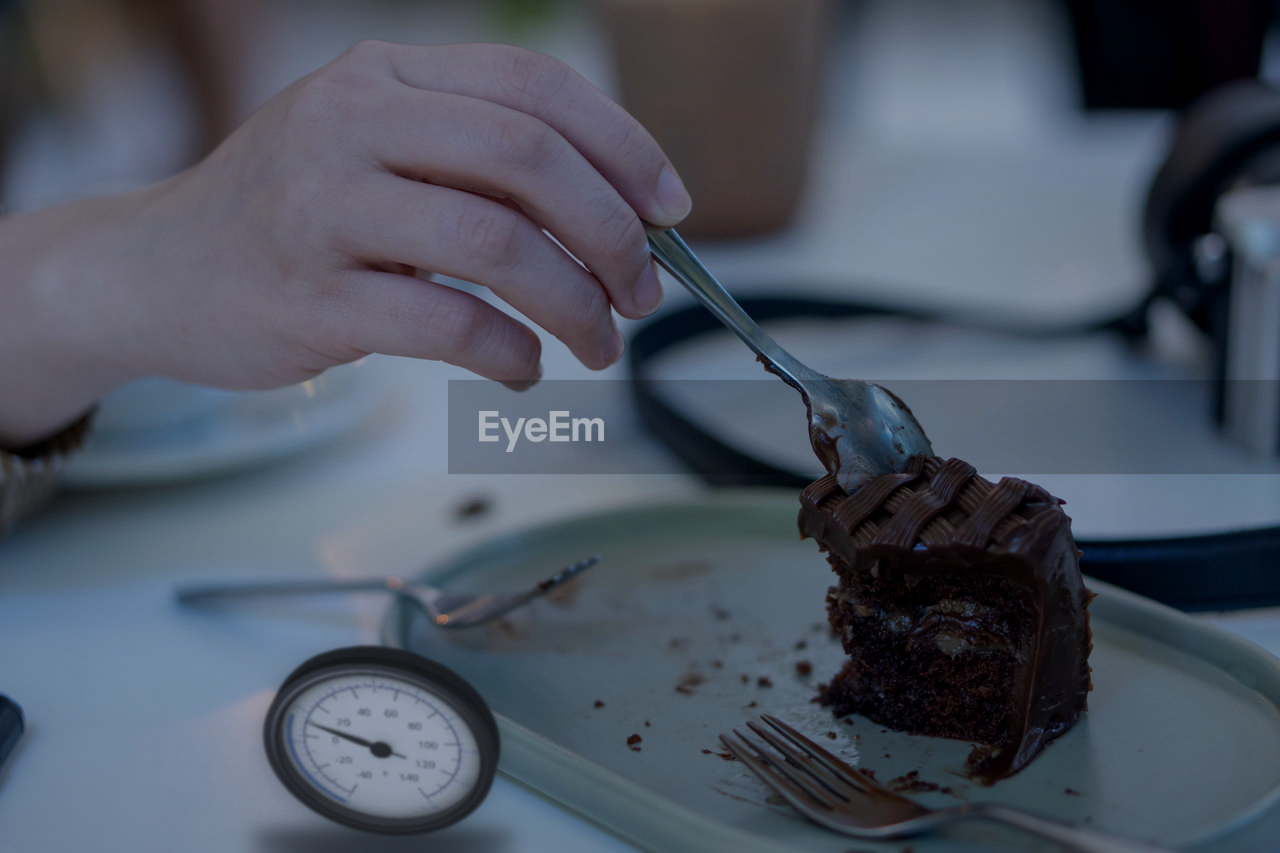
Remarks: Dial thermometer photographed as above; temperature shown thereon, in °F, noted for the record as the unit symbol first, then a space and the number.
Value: °F 10
